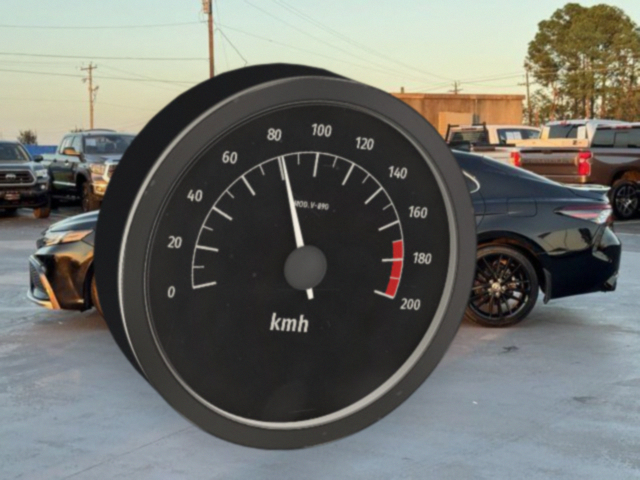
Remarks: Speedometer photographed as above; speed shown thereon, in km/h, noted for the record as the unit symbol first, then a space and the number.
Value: km/h 80
